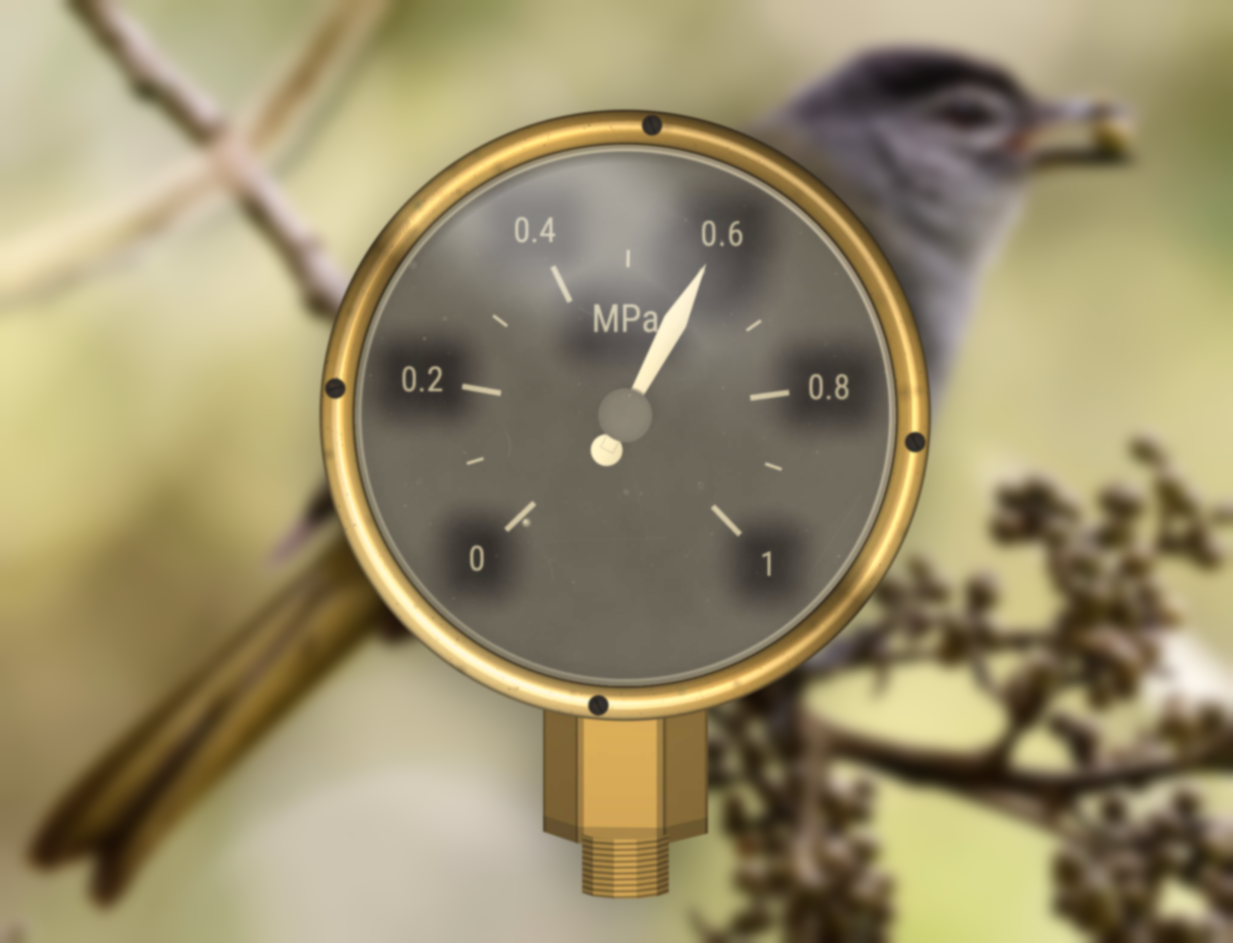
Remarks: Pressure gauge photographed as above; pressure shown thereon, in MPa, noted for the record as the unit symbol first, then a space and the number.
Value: MPa 0.6
